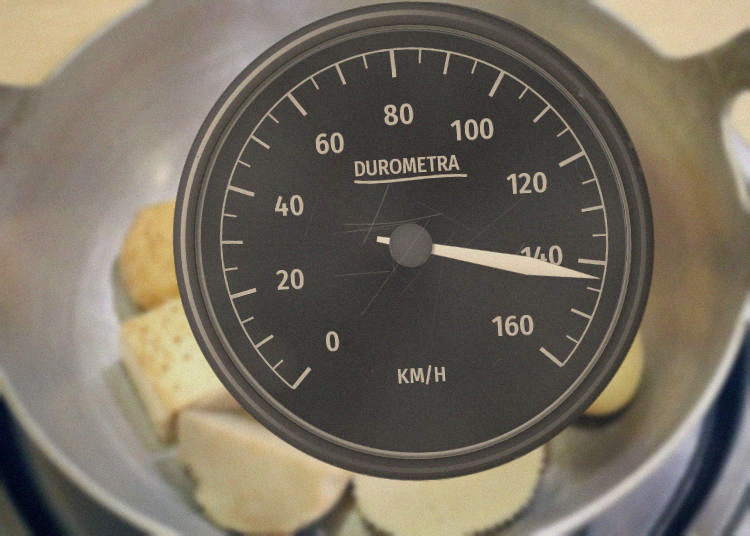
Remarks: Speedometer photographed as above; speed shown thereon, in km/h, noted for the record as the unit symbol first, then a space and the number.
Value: km/h 142.5
